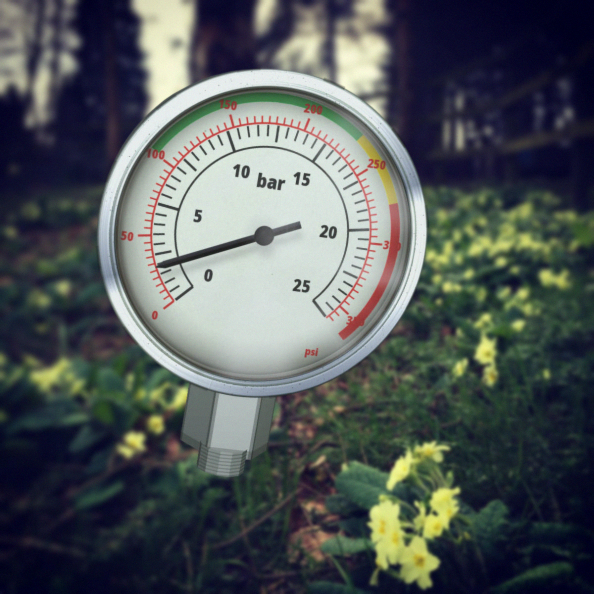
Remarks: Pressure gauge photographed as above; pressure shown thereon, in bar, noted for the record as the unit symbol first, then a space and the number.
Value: bar 2
